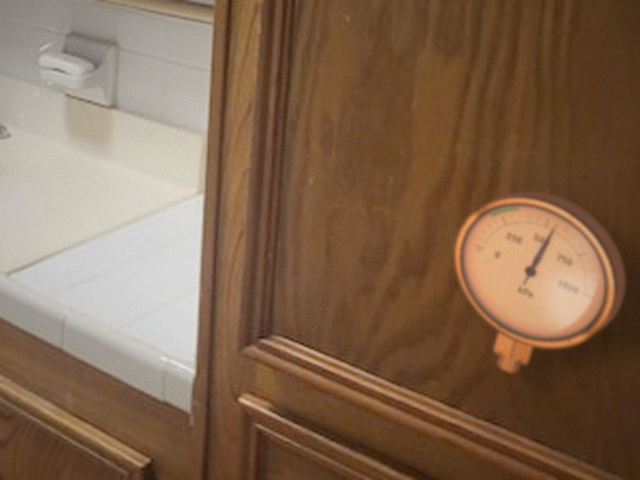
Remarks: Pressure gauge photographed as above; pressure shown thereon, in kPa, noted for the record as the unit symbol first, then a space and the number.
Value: kPa 550
